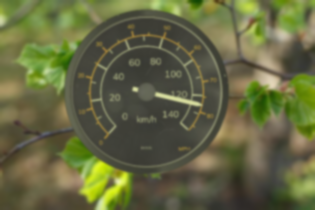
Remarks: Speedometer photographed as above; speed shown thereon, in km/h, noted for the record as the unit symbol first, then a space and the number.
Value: km/h 125
